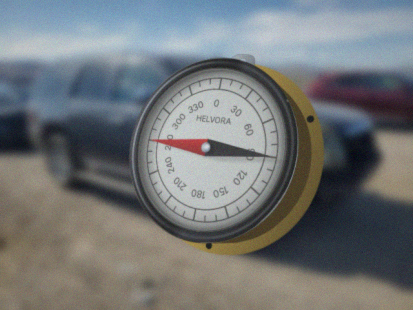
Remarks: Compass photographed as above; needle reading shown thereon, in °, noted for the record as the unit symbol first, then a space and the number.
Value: ° 270
